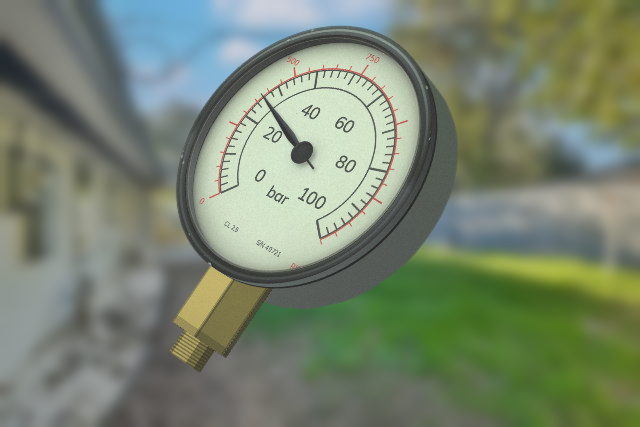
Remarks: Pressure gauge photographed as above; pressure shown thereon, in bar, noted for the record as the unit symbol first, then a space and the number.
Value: bar 26
